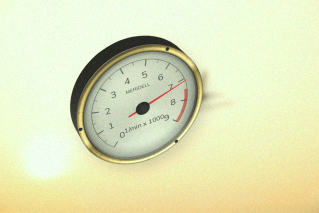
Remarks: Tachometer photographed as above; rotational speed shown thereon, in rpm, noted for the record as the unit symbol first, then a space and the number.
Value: rpm 7000
